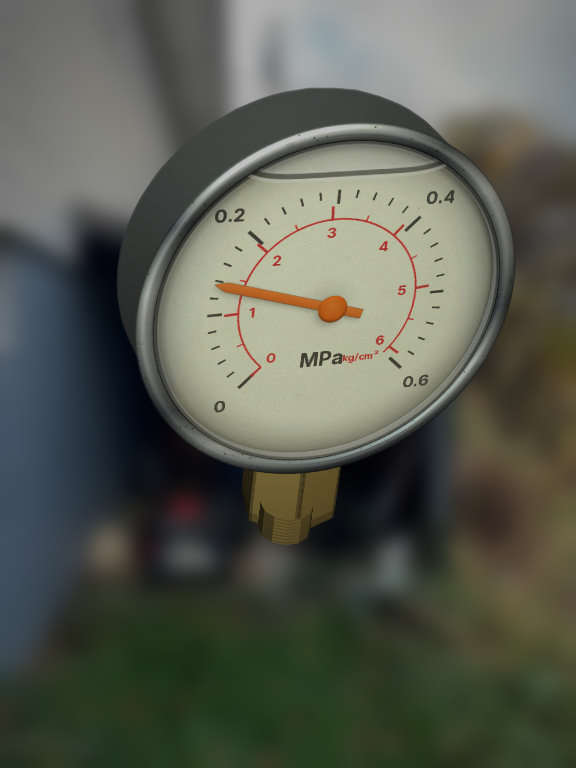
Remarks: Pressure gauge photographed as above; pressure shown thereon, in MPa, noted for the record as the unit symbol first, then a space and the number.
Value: MPa 0.14
